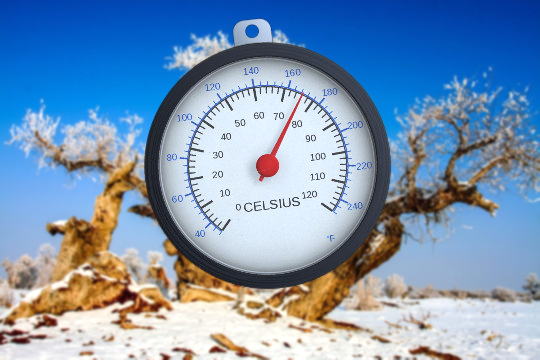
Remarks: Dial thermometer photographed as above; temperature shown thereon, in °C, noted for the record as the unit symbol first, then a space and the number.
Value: °C 76
